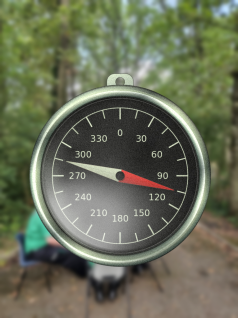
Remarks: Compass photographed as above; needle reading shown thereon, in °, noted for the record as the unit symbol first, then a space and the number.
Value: ° 105
